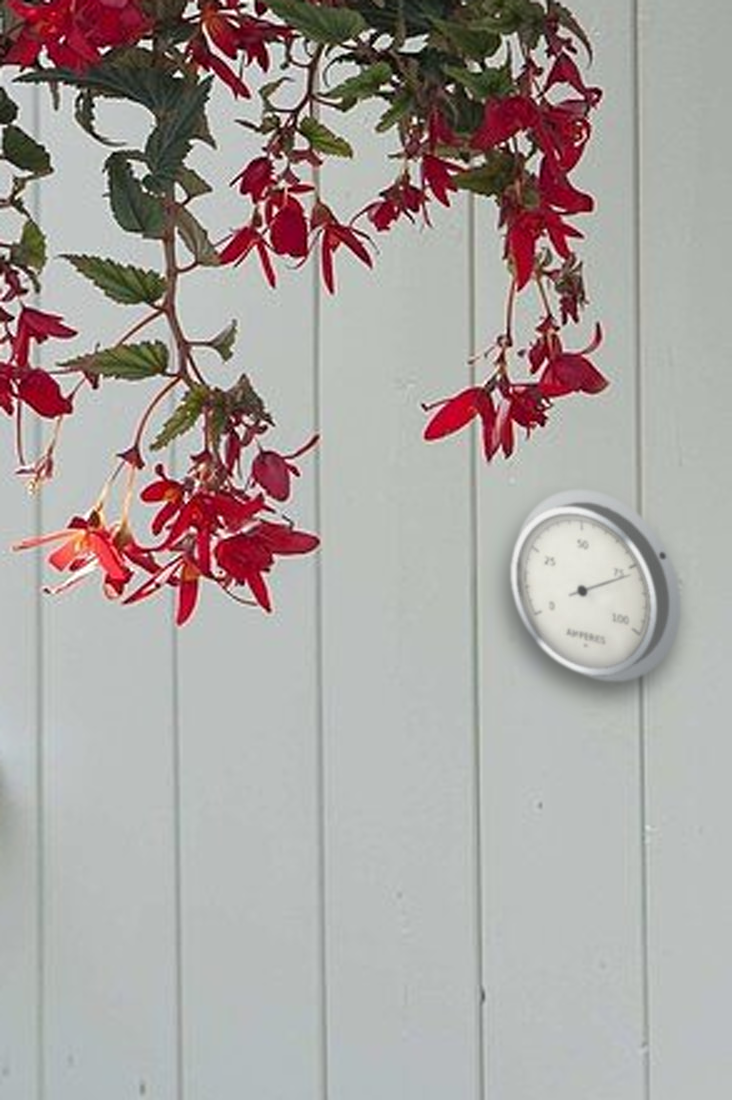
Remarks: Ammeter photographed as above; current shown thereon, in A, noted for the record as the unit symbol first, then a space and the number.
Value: A 77.5
